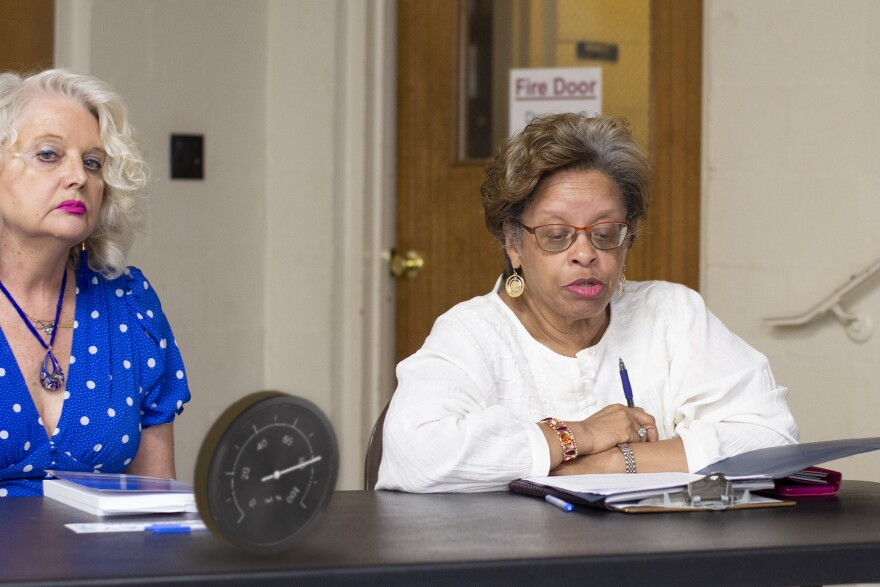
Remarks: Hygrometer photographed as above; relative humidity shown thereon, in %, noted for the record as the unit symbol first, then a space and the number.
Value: % 80
